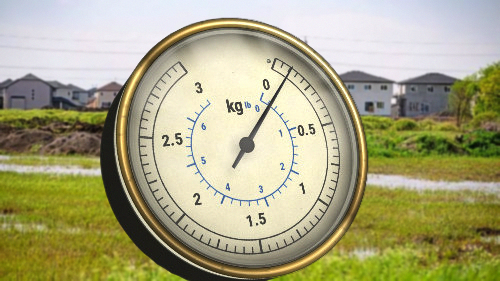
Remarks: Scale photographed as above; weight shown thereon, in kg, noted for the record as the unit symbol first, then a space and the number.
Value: kg 0.1
